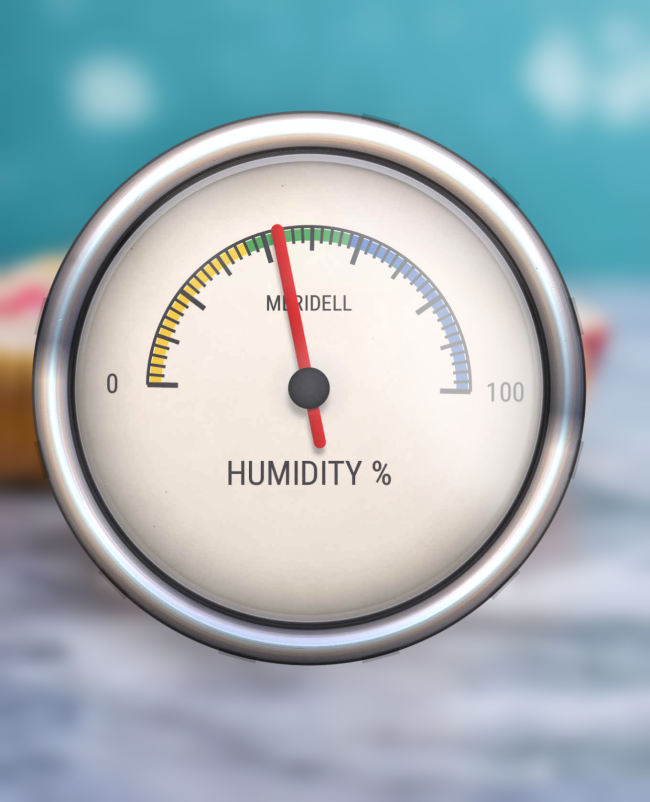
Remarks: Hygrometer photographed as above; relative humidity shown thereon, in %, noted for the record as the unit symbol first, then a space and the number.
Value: % 43
